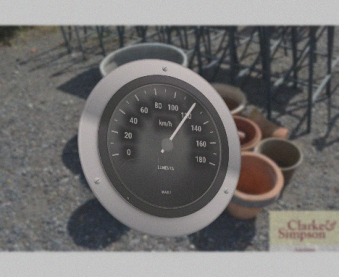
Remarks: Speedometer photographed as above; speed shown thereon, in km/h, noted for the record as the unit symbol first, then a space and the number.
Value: km/h 120
